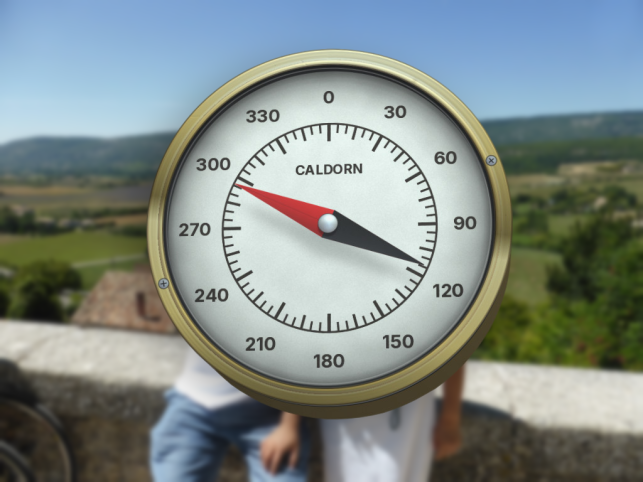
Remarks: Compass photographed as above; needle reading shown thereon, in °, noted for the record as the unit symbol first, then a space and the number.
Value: ° 295
